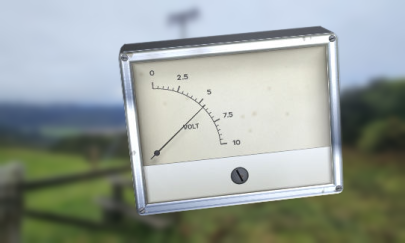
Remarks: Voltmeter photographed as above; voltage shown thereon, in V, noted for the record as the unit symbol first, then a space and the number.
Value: V 5.5
